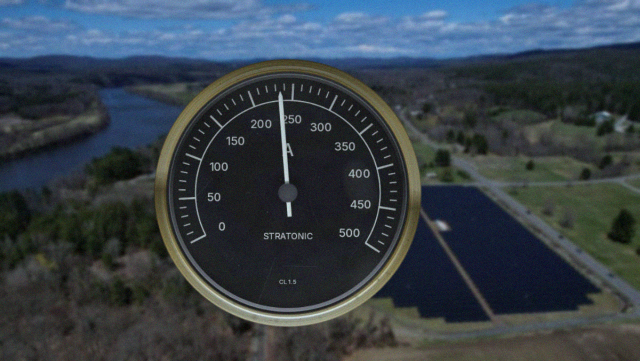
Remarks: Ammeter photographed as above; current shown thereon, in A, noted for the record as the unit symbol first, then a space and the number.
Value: A 235
